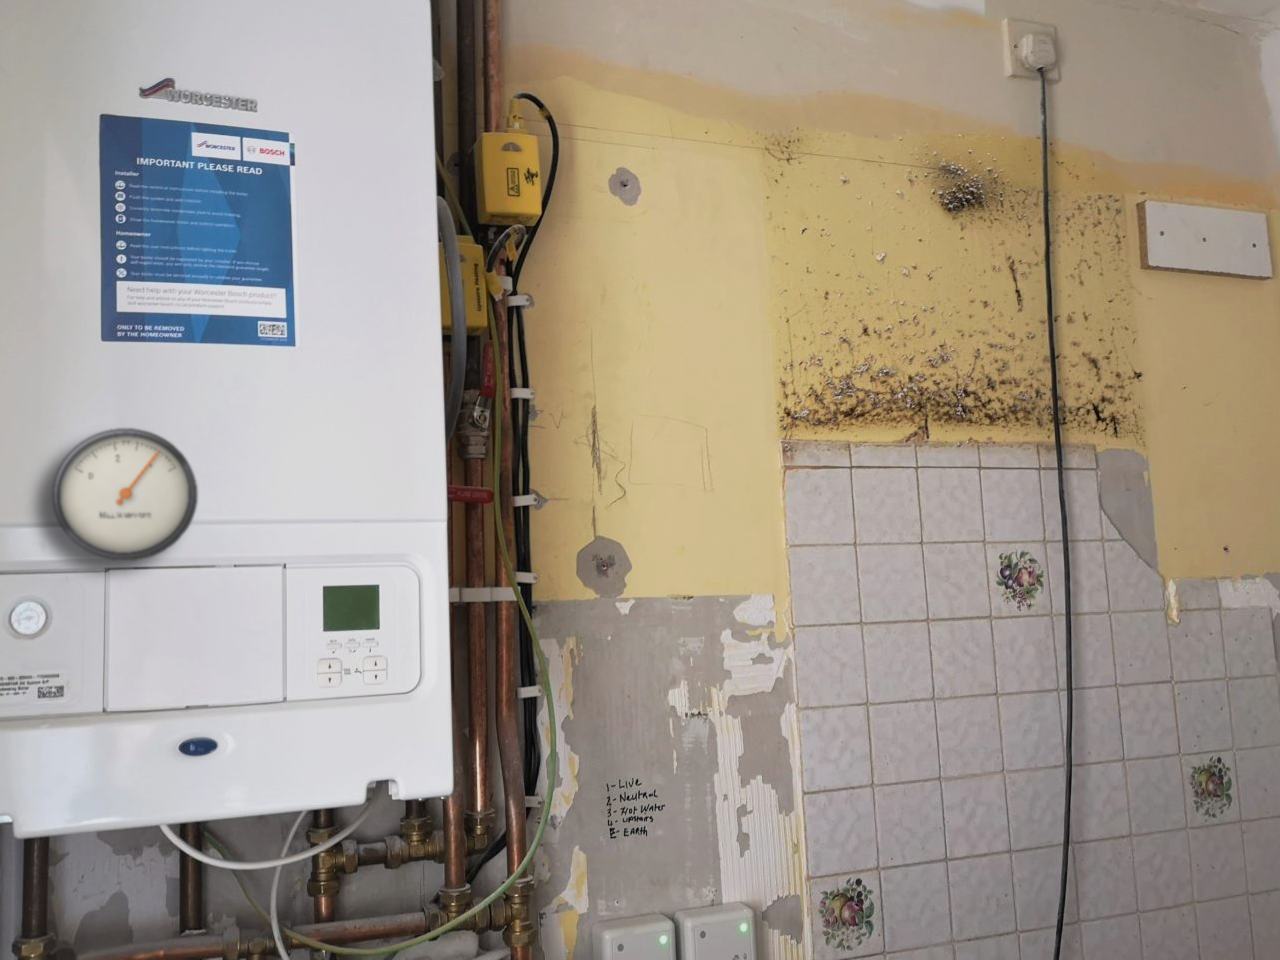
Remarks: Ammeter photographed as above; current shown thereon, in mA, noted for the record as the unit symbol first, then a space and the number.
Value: mA 4
